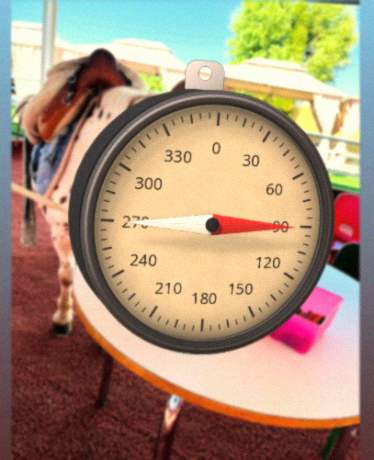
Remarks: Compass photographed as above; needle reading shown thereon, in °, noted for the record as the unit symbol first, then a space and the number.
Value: ° 90
